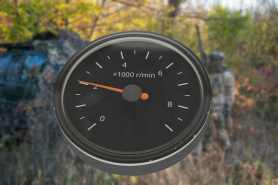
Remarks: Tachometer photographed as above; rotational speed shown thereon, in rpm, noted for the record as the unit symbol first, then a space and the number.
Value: rpm 2000
